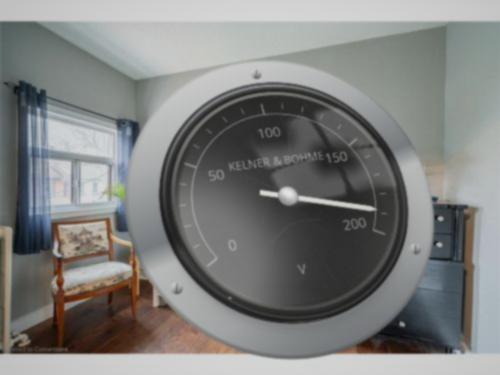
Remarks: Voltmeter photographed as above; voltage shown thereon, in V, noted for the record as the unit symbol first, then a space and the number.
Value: V 190
